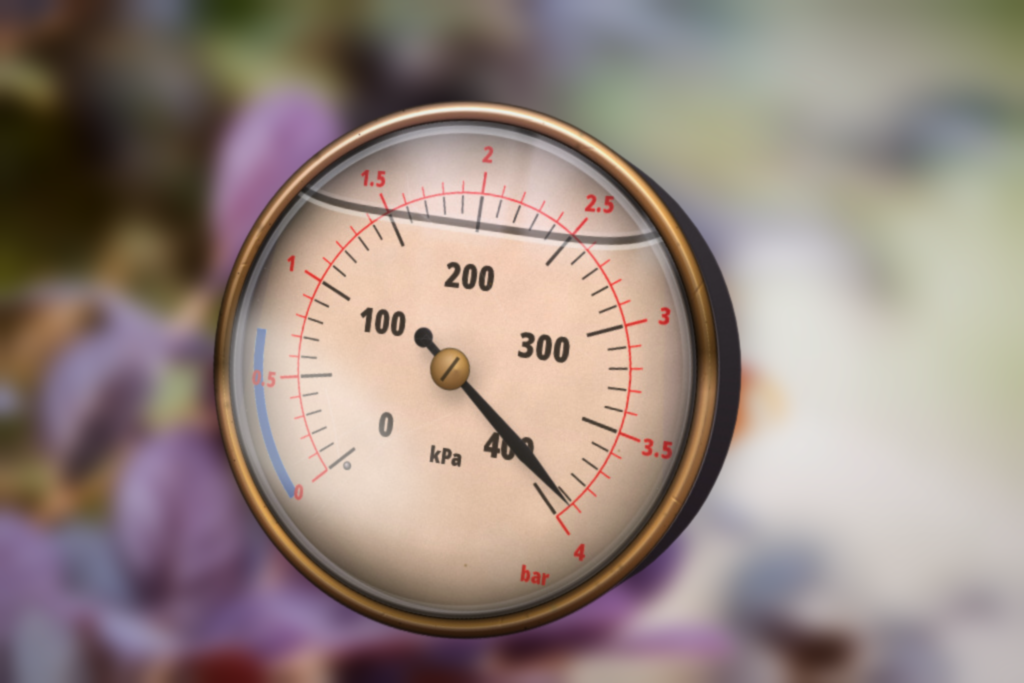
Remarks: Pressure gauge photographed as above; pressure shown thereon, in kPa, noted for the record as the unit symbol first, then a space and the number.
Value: kPa 390
